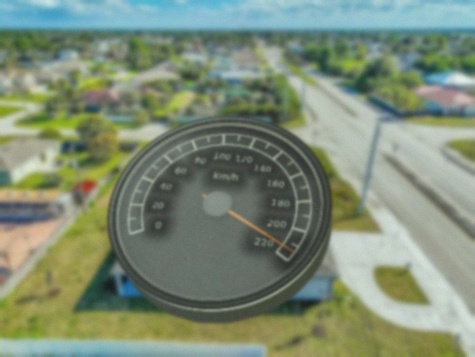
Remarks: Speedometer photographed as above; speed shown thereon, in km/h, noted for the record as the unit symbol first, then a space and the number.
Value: km/h 215
